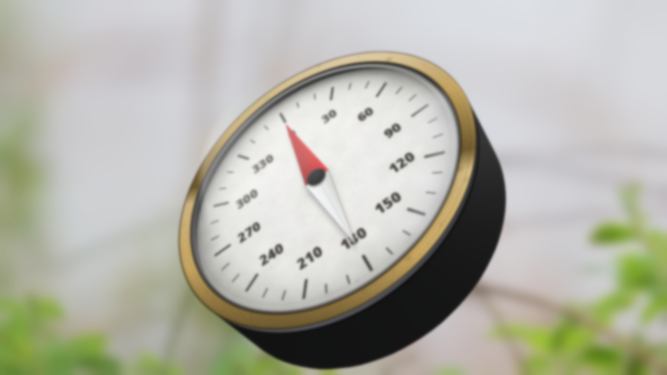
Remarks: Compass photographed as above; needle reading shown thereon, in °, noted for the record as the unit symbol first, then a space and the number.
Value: ° 0
